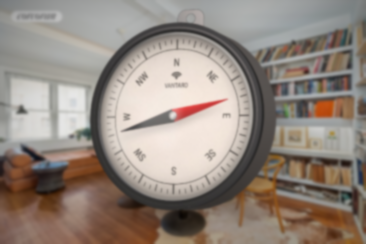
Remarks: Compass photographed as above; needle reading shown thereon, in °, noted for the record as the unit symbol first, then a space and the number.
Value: ° 75
